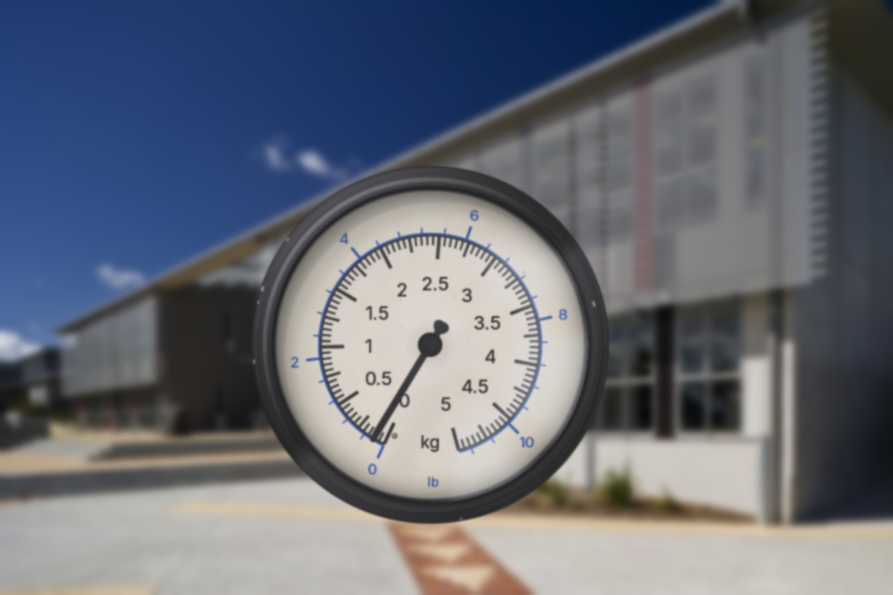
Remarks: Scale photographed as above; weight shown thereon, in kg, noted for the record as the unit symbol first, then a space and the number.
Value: kg 0.1
